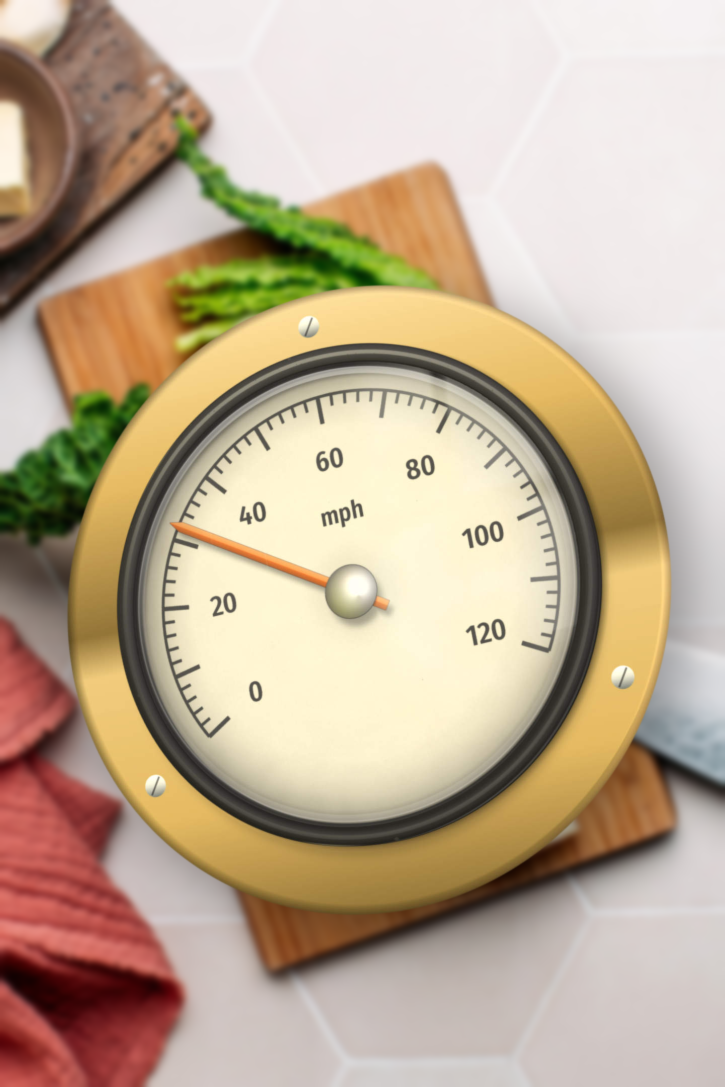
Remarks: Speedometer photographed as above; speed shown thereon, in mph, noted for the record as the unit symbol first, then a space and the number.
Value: mph 32
